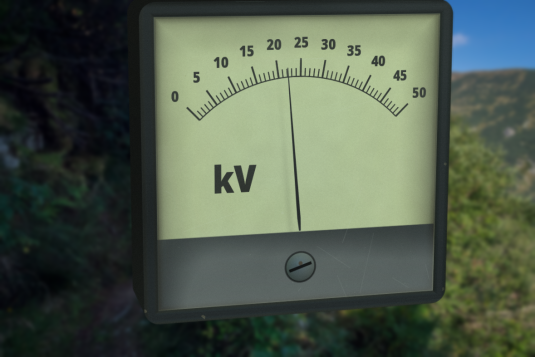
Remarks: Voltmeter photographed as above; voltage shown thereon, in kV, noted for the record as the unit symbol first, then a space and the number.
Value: kV 22
